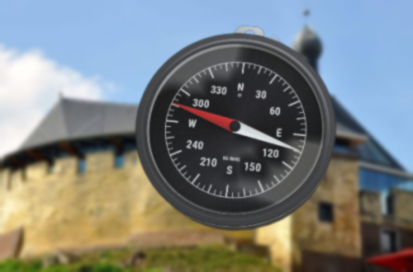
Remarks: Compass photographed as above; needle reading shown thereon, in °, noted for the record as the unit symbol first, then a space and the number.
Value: ° 285
